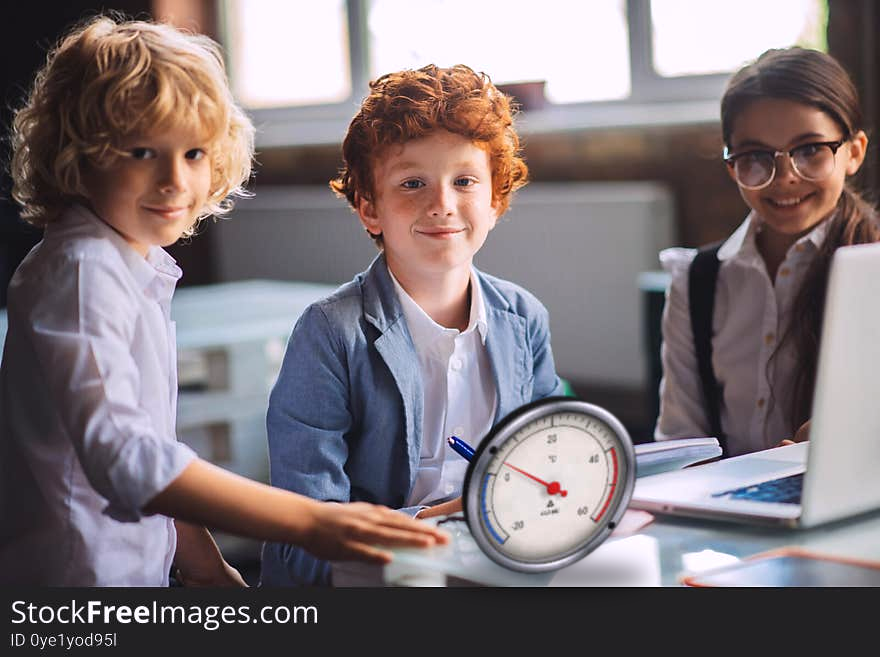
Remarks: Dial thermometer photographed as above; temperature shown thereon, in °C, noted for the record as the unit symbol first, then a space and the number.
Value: °C 4
